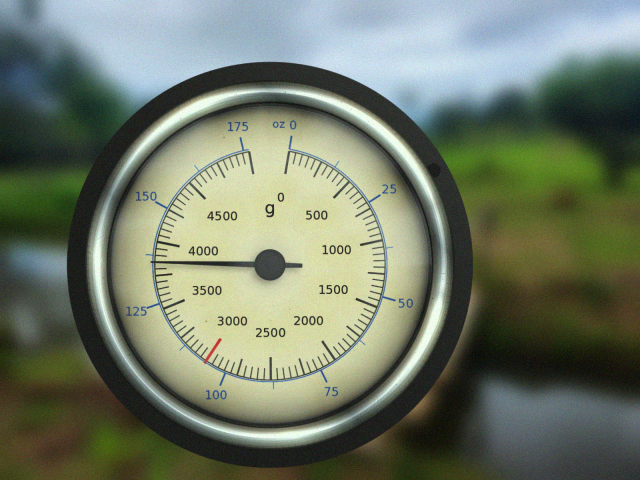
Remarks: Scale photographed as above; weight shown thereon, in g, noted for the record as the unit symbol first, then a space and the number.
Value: g 3850
